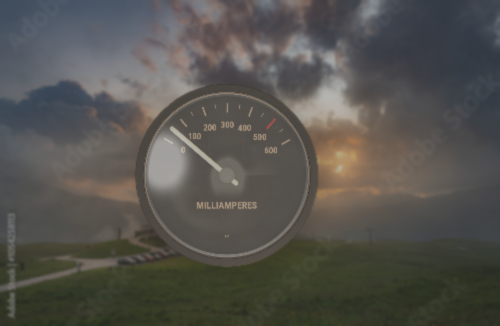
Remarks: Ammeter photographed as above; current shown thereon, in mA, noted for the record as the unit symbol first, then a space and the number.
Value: mA 50
